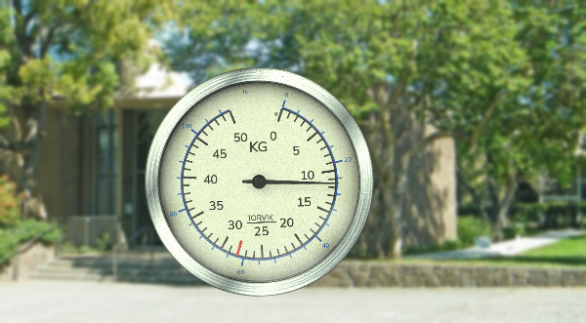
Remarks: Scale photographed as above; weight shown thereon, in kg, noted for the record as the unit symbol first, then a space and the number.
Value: kg 11.5
